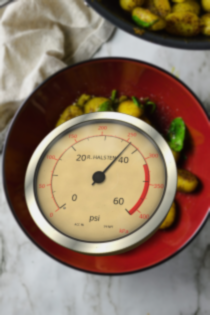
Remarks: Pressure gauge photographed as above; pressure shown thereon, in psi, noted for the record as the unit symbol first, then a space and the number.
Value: psi 37.5
